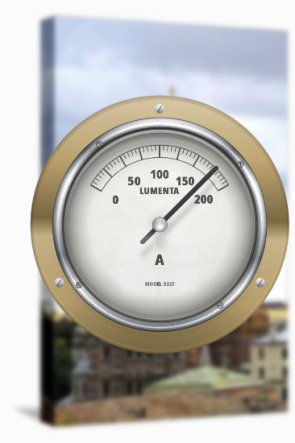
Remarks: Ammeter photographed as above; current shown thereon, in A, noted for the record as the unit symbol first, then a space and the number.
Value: A 175
